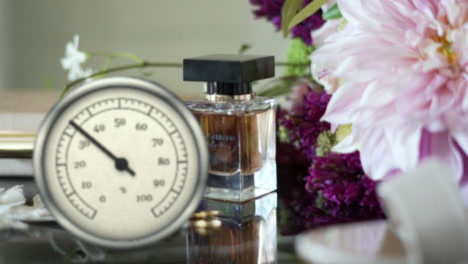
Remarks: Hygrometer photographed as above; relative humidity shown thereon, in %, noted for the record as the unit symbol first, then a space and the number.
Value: % 34
